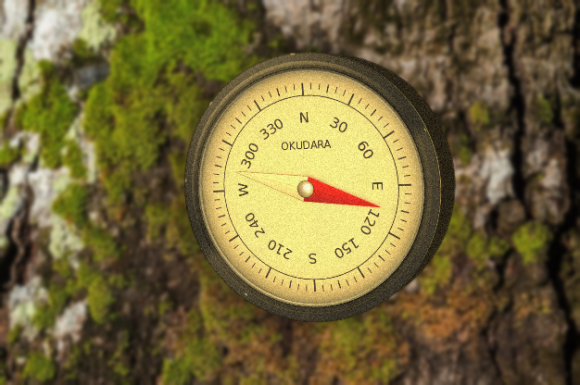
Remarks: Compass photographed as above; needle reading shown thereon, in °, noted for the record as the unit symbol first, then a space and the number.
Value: ° 105
